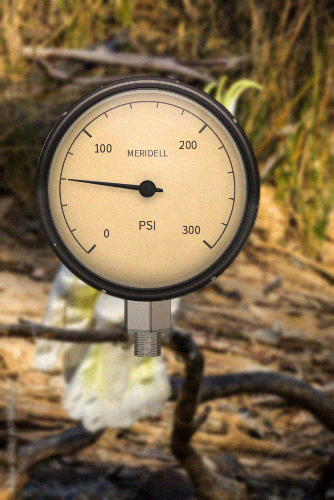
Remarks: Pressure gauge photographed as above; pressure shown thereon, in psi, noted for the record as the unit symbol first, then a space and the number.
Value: psi 60
